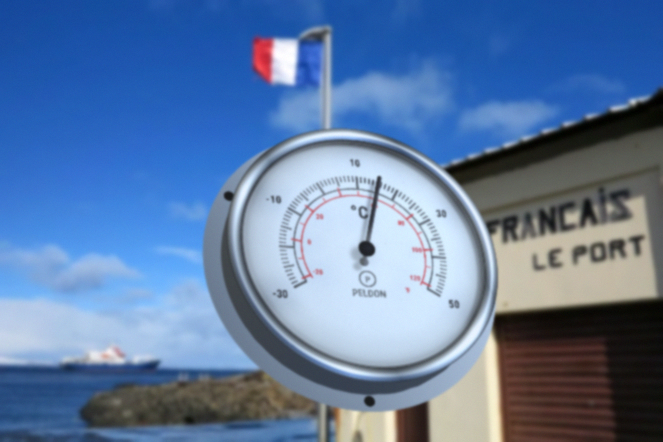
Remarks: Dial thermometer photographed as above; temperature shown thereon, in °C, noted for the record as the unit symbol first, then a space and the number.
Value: °C 15
